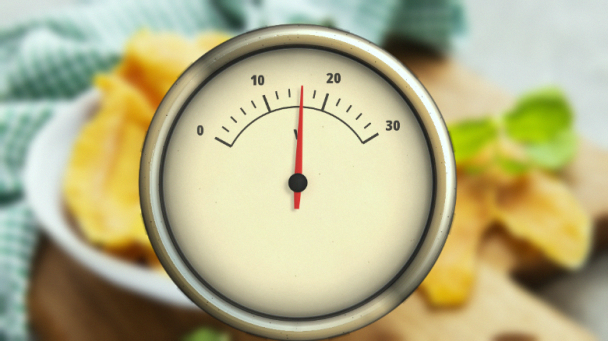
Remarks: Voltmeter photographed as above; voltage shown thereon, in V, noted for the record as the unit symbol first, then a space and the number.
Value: V 16
